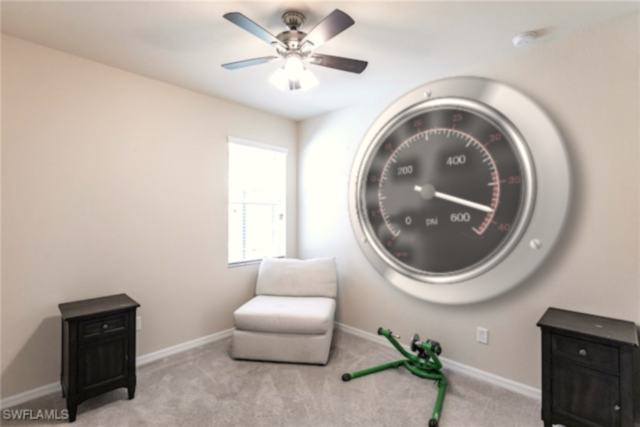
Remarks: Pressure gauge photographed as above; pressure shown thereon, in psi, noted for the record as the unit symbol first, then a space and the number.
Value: psi 550
